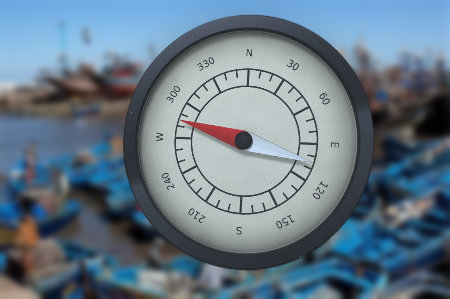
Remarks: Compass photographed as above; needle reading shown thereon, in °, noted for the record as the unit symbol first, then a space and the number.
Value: ° 285
